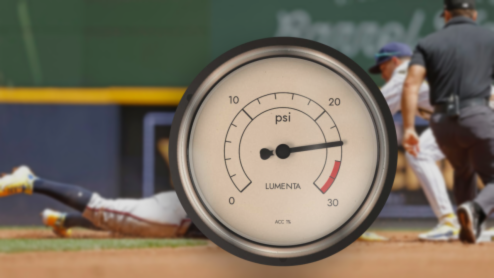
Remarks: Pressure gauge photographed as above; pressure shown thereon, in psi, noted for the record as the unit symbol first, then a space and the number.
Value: psi 24
